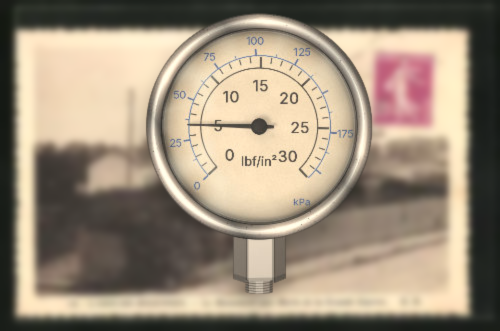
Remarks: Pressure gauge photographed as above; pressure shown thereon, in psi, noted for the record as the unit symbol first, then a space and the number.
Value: psi 5
